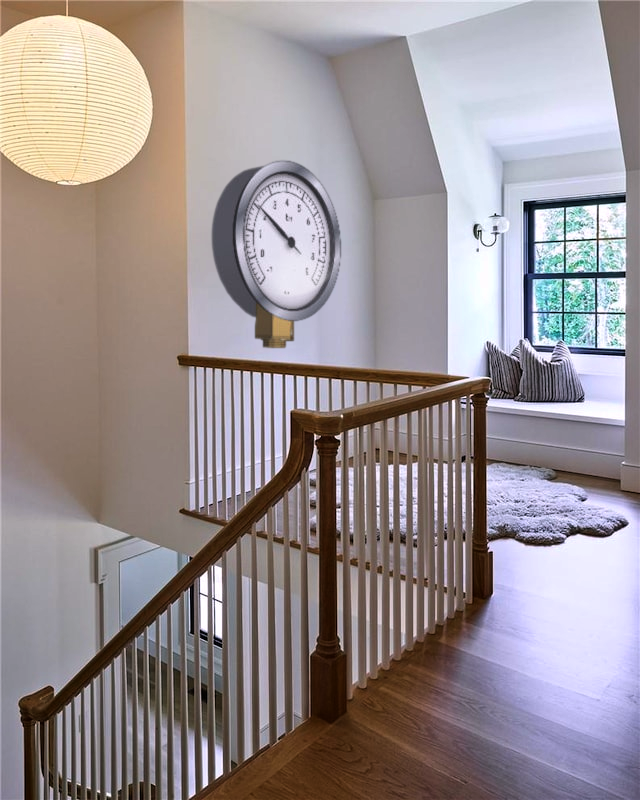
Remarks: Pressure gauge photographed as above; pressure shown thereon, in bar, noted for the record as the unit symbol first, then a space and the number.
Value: bar 2
